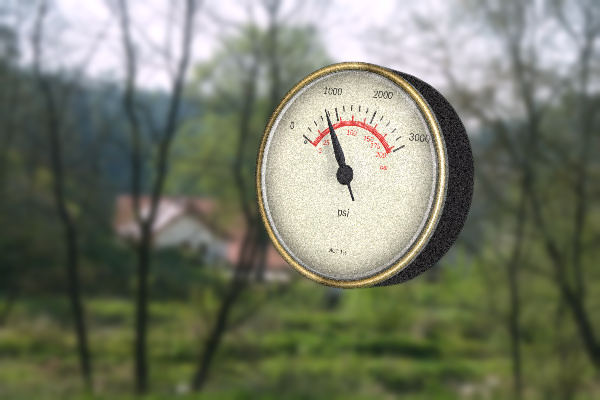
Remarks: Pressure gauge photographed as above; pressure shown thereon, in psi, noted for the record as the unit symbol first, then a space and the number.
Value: psi 800
